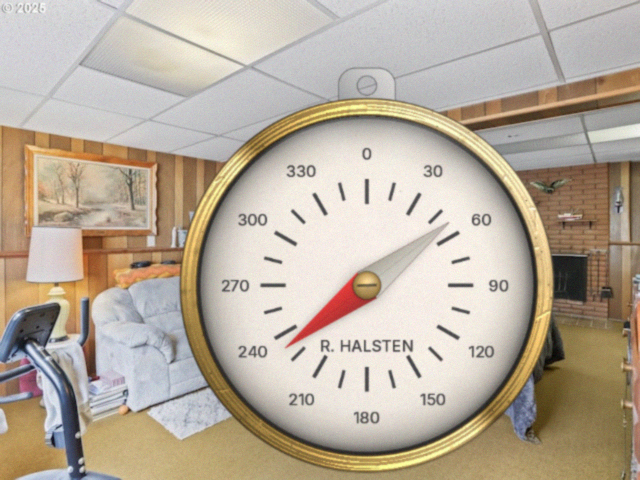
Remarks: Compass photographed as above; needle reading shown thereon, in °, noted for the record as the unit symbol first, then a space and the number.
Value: ° 232.5
